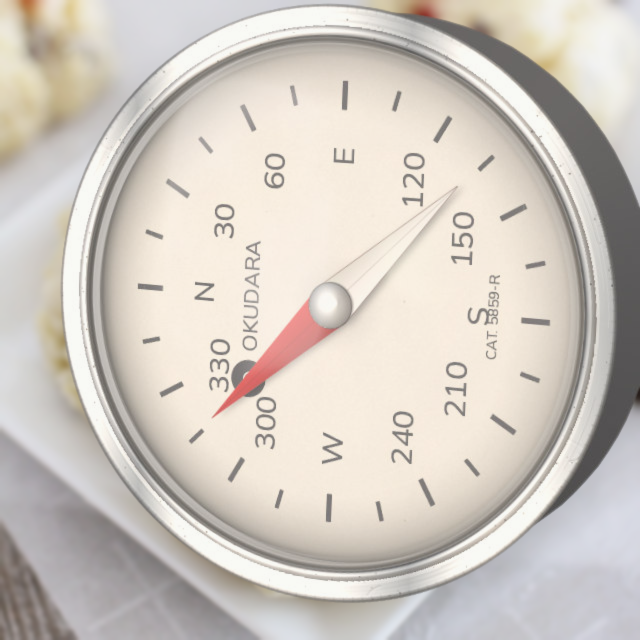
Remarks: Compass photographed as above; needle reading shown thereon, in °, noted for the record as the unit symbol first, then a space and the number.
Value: ° 315
